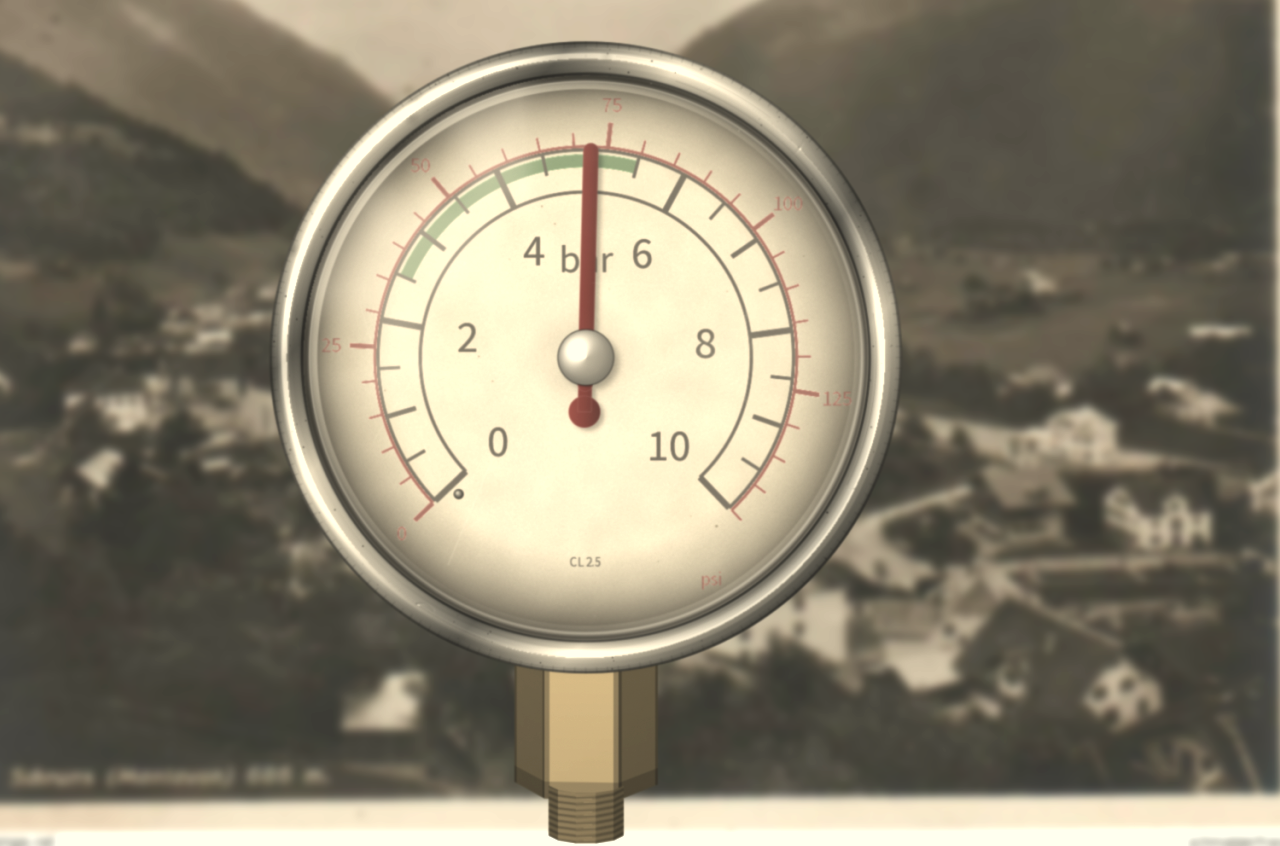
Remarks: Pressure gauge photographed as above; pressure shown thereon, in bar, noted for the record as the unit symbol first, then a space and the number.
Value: bar 5
